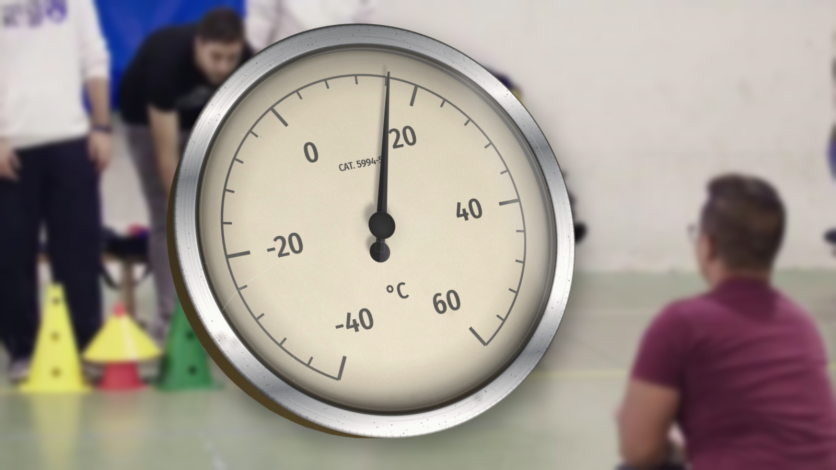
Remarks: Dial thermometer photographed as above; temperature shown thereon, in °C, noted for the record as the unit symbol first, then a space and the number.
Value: °C 16
